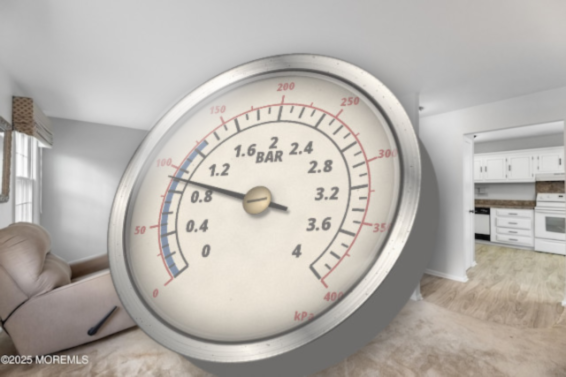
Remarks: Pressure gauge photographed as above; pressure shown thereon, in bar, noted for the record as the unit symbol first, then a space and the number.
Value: bar 0.9
